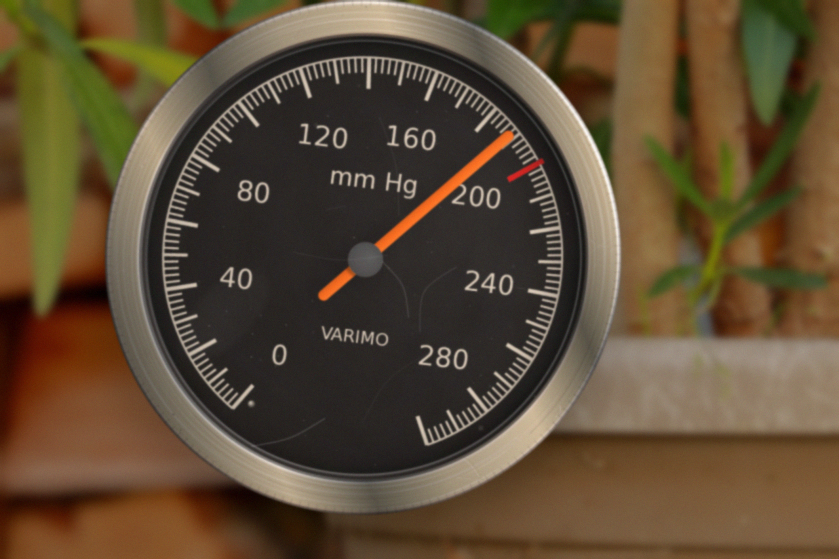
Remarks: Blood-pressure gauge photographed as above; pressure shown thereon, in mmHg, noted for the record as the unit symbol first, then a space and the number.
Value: mmHg 188
